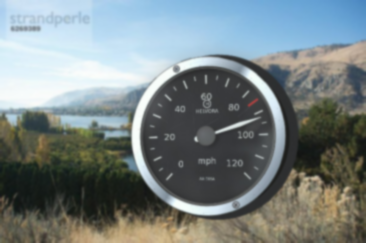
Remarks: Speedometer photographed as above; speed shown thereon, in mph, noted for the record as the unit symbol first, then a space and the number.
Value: mph 92.5
